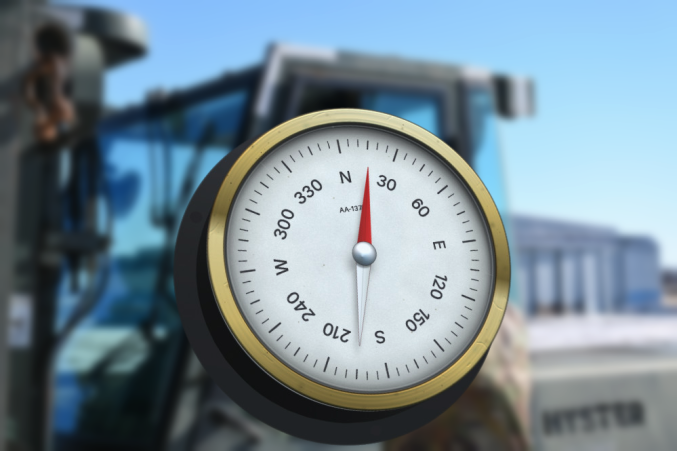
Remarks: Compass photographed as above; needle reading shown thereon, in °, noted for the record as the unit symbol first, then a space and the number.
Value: ° 15
